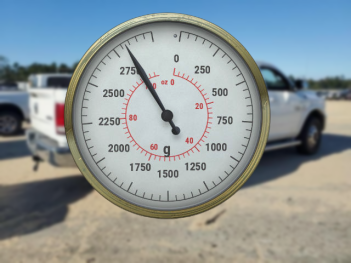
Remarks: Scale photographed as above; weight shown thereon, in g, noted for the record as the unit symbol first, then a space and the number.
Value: g 2825
